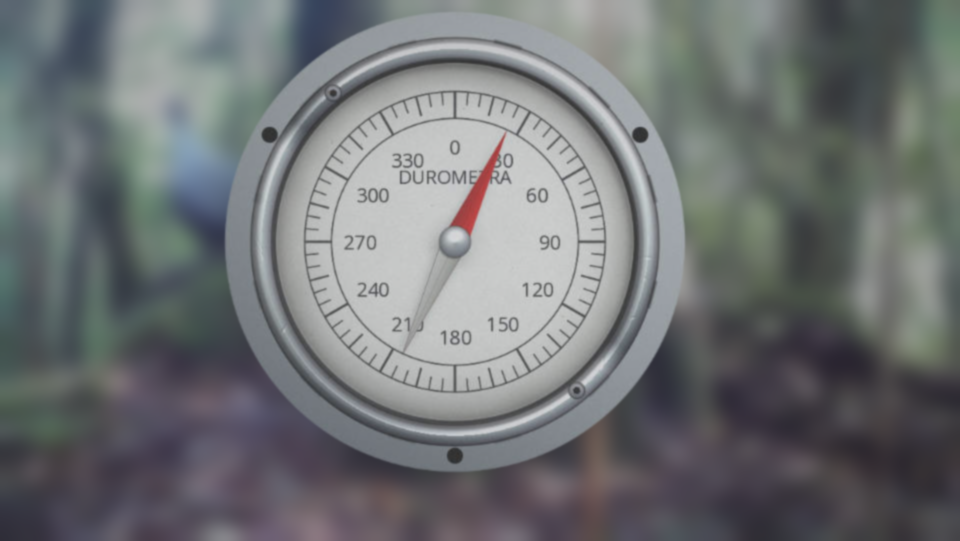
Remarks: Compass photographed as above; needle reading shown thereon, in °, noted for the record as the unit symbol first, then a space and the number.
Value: ° 25
